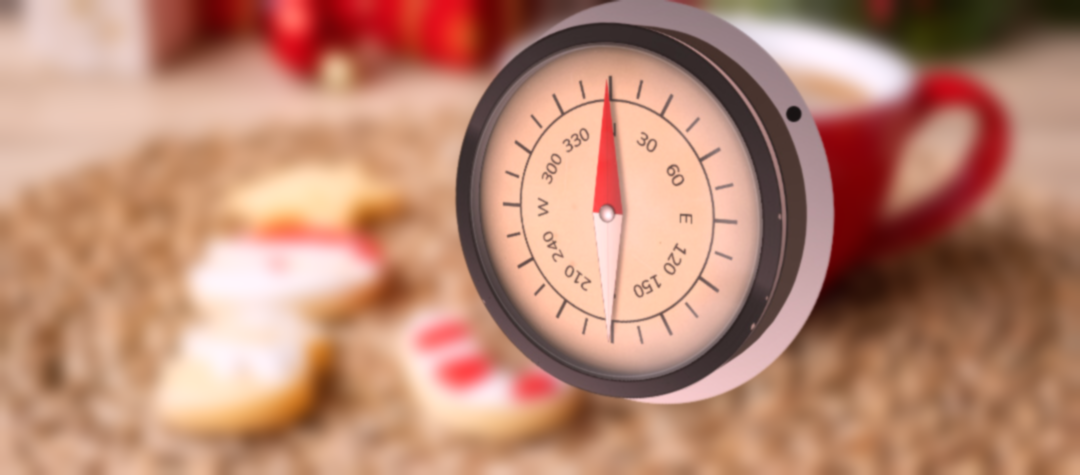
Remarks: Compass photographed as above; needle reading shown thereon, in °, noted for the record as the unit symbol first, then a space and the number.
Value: ° 0
